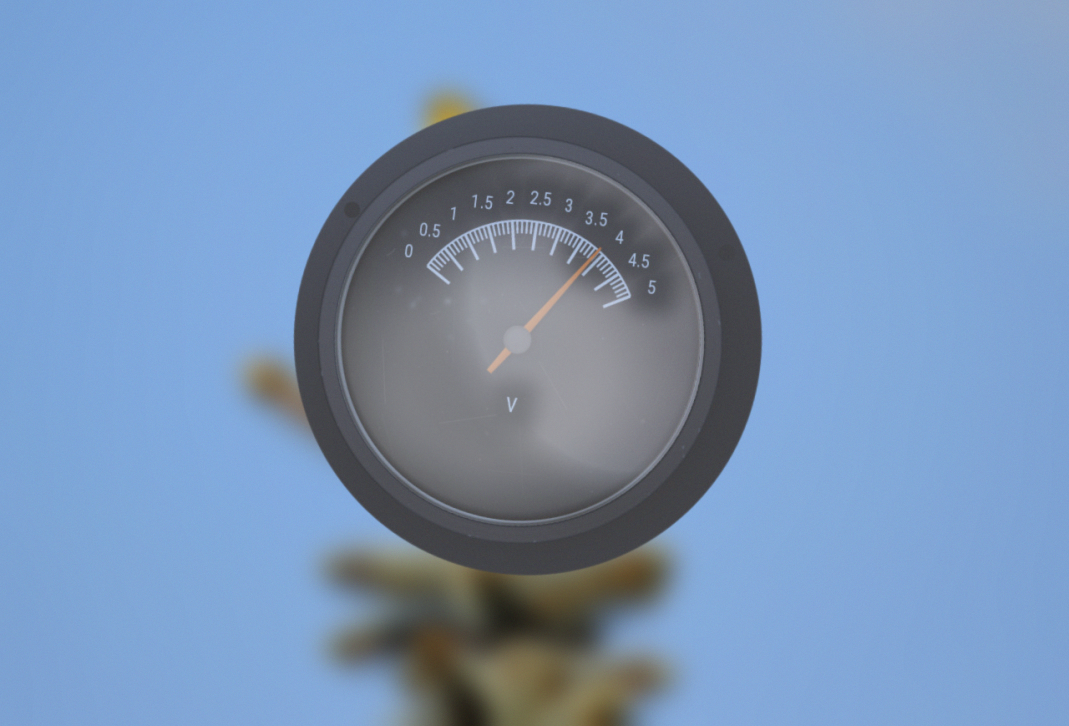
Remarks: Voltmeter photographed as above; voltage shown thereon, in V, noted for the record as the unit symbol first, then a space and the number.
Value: V 3.9
